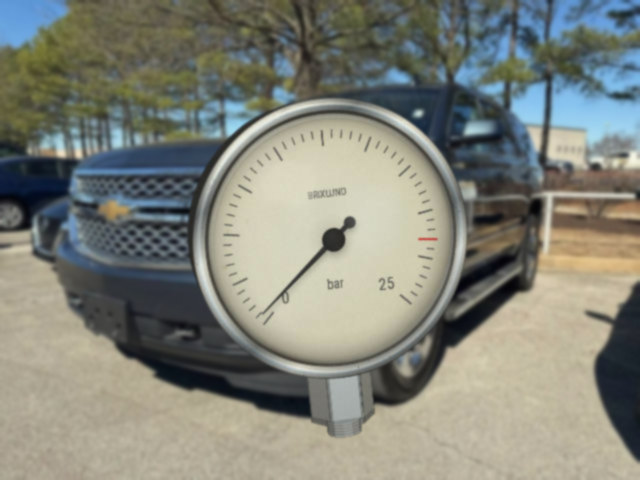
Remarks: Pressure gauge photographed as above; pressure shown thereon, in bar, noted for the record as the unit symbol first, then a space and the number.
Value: bar 0.5
